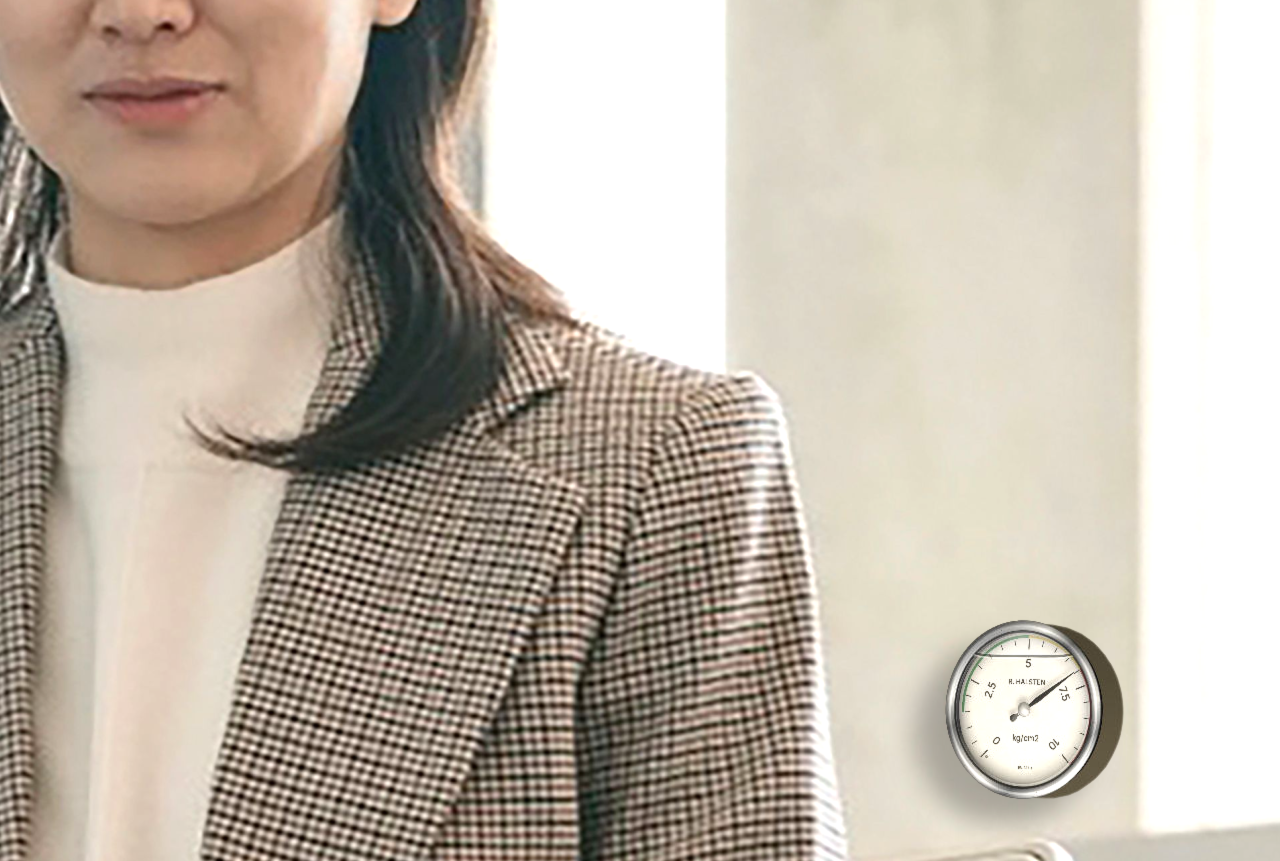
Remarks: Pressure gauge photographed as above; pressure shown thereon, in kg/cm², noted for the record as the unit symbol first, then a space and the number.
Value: kg/cm² 7
